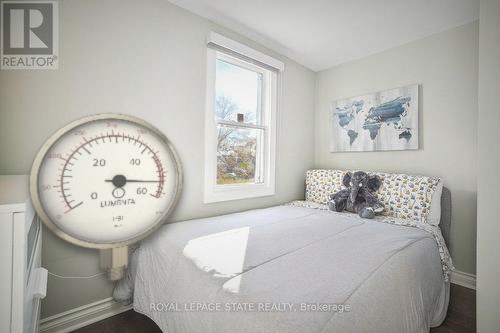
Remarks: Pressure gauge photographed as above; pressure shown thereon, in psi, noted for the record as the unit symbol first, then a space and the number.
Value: psi 54
